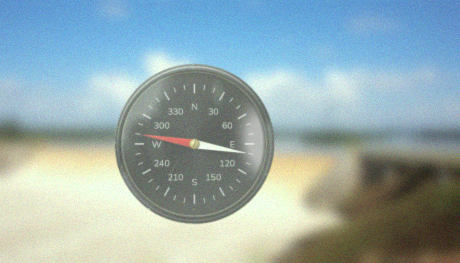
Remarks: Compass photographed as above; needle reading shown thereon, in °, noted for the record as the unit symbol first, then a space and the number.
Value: ° 280
